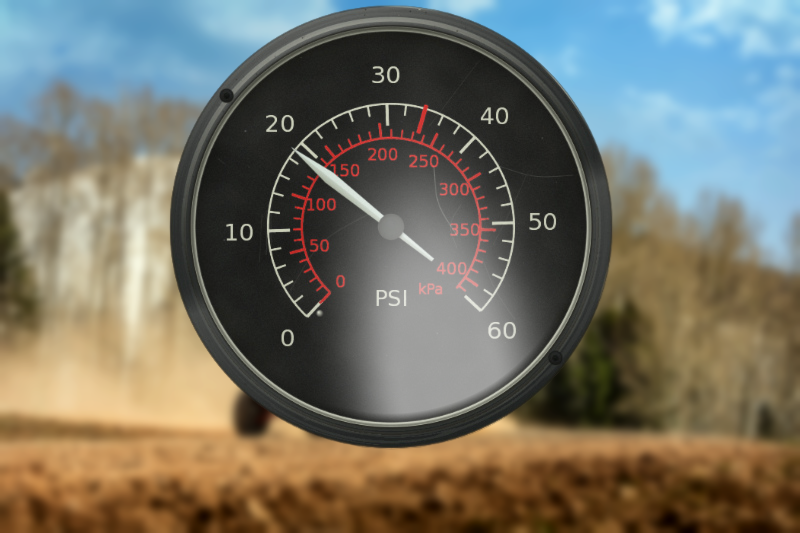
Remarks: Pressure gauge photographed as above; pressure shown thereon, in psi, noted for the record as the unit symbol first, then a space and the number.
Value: psi 19
